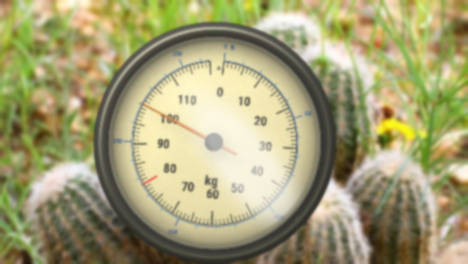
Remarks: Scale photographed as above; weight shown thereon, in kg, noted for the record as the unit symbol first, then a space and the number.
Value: kg 100
